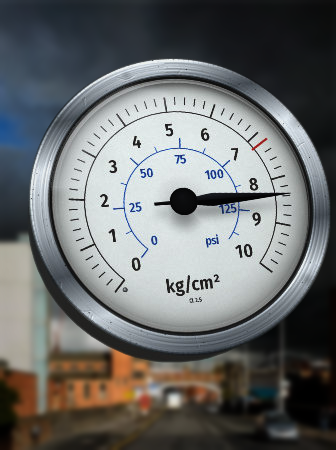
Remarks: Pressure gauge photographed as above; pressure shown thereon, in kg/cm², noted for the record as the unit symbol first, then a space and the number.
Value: kg/cm² 8.4
